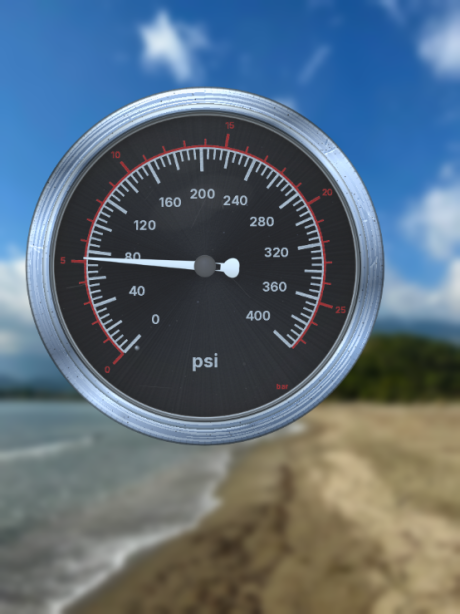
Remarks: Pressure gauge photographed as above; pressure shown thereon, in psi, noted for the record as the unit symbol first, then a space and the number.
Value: psi 75
